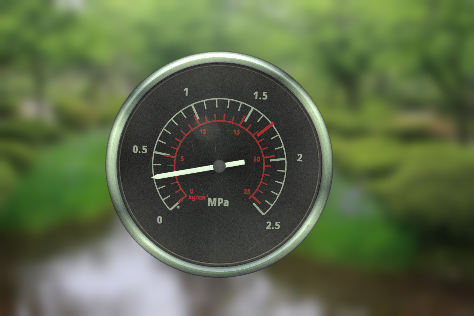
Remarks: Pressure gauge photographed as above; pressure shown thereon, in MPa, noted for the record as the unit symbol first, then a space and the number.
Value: MPa 0.3
